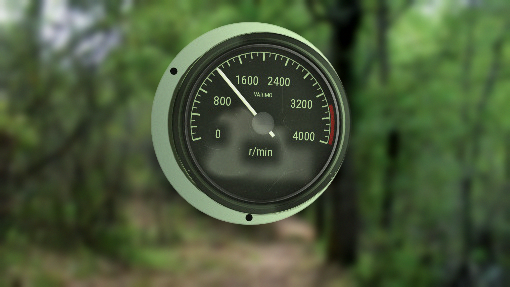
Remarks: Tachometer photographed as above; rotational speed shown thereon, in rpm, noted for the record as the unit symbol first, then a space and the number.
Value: rpm 1200
